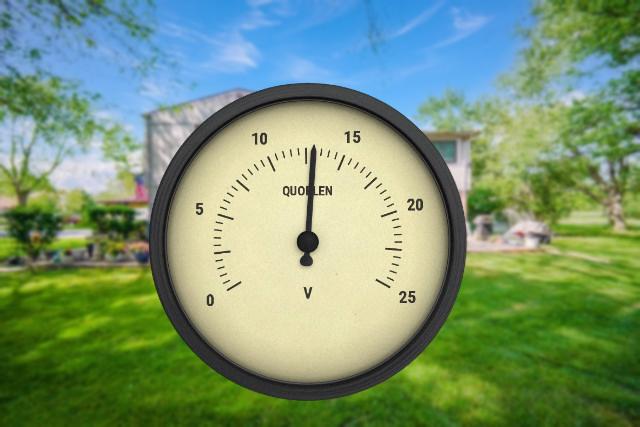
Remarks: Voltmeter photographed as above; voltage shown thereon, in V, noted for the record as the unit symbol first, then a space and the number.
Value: V 13
